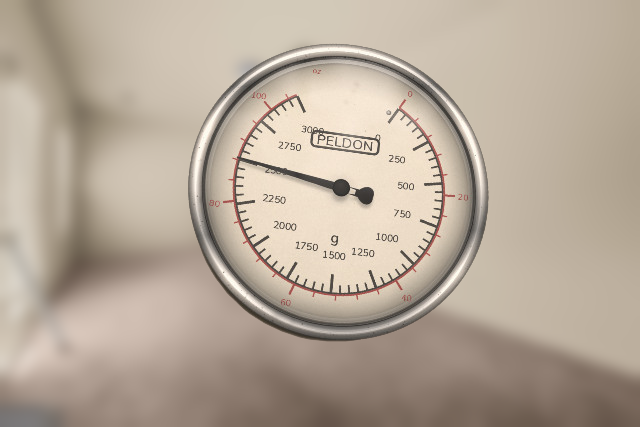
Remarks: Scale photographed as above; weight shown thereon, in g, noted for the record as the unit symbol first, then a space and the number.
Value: g 2500
